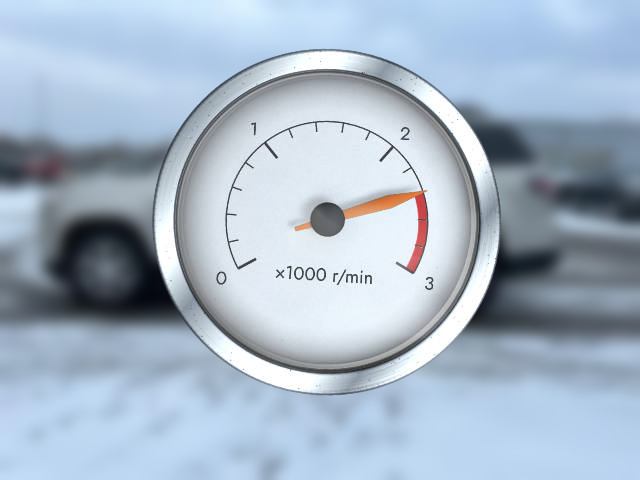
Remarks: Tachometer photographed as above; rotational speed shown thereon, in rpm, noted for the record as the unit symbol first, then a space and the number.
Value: rpm 2400
